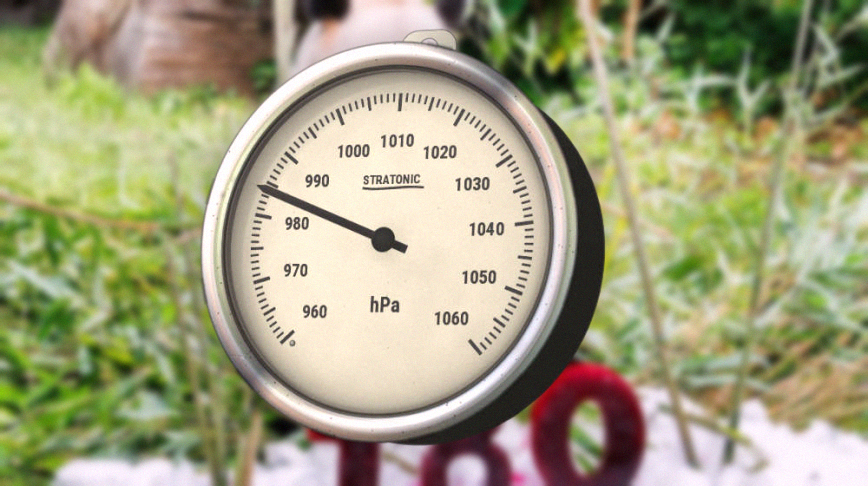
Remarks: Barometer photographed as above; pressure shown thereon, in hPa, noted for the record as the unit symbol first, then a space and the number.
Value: hPa 984
